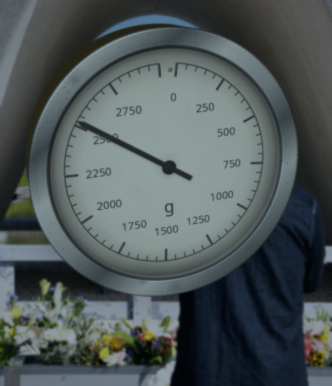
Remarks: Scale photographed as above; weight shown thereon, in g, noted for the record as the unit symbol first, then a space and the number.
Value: g 2525
